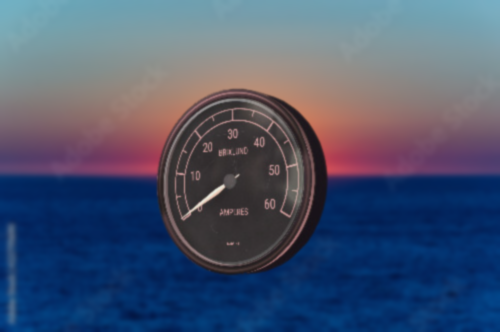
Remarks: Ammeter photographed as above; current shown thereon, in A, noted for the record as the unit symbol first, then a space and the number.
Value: A 0
